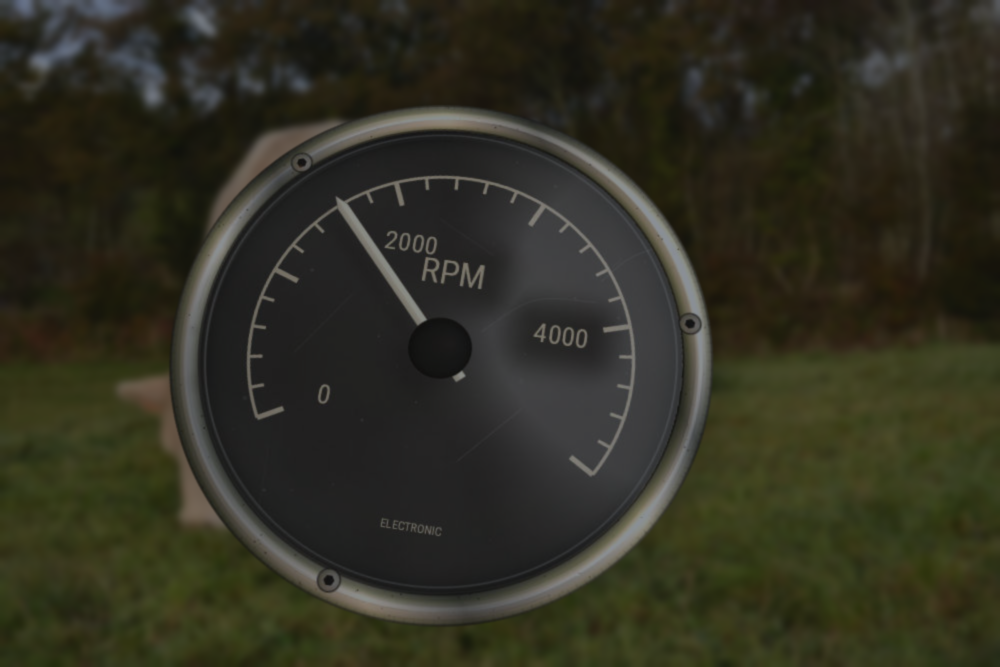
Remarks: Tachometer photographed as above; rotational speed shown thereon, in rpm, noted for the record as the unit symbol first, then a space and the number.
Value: rpm 1600
